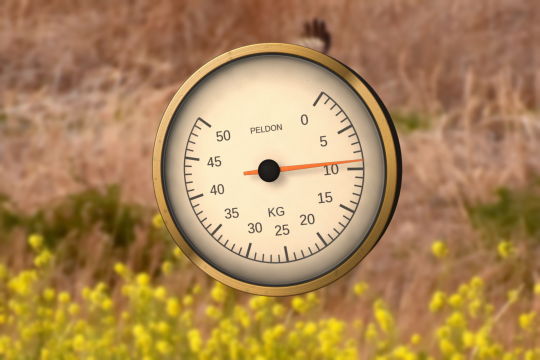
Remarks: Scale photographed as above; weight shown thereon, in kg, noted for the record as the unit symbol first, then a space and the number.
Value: kg 9
